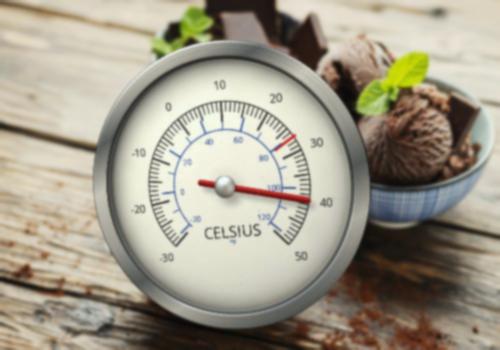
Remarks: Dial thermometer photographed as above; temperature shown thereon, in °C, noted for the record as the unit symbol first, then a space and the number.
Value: °C 40
